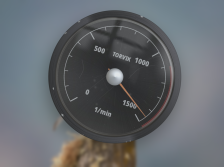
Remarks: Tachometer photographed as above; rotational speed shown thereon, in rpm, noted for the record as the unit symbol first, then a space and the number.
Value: rpm 1450
